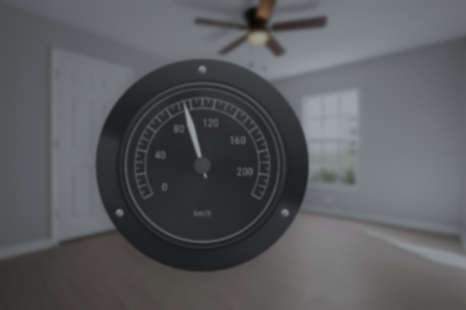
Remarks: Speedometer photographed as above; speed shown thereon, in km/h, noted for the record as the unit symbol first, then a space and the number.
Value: km/h 95
